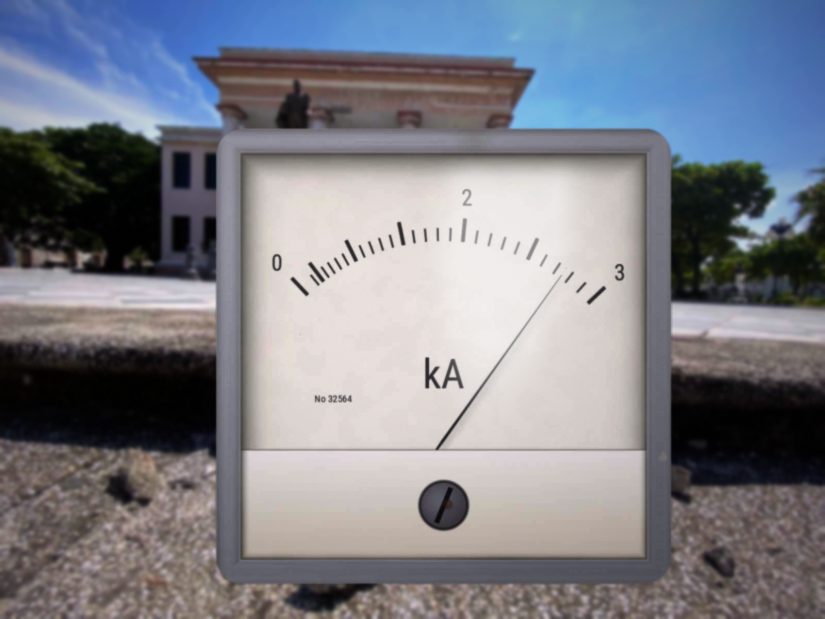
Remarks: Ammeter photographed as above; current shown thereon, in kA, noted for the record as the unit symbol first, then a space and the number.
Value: kA 2.75
